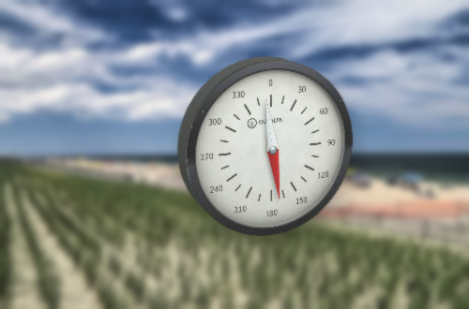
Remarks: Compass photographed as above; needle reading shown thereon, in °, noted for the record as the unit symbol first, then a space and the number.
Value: ° 172.5
